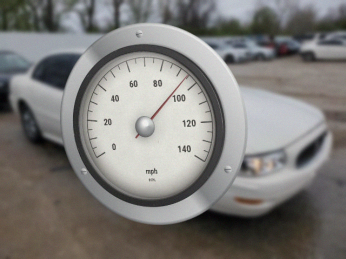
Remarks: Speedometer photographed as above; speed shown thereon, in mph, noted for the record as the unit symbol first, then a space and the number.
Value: mph 95
